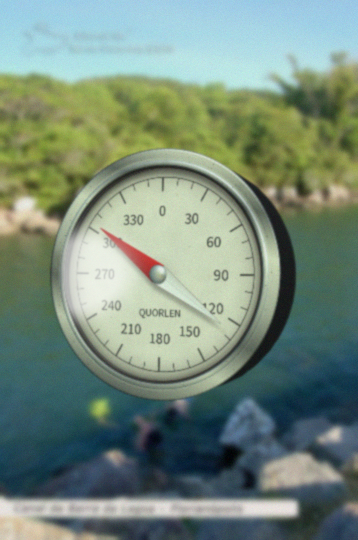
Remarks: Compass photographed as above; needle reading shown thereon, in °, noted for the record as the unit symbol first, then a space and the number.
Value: ° 305
